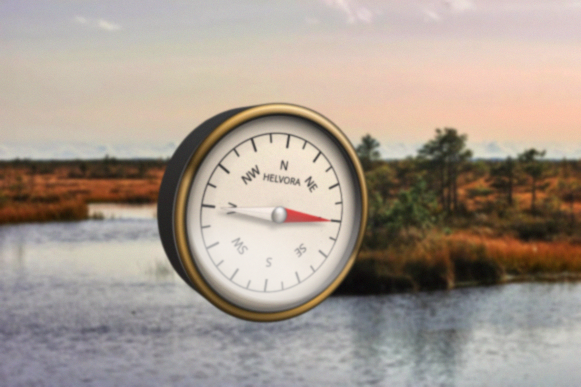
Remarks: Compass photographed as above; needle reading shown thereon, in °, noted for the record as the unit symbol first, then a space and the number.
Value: ° 90
